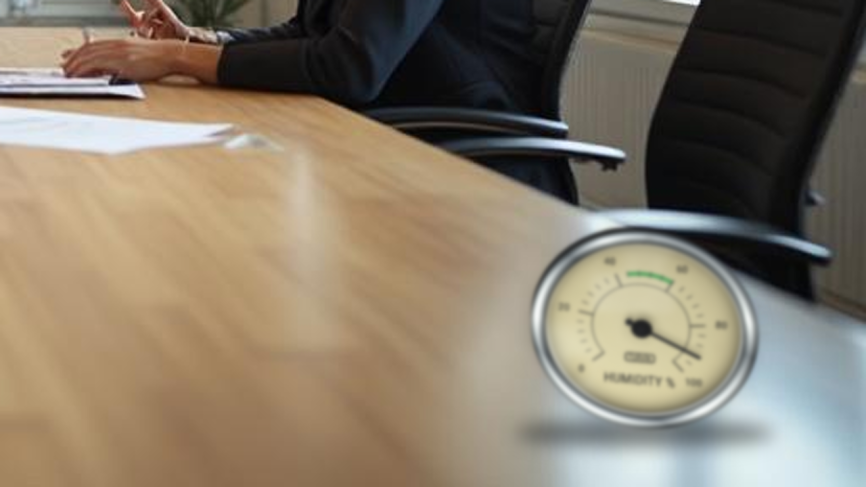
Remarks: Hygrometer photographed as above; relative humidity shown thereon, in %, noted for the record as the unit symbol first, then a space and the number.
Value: % 92
